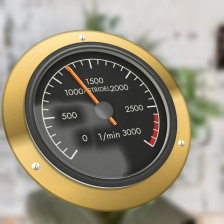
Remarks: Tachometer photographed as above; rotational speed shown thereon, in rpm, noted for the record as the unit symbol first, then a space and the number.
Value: rpm 1200
